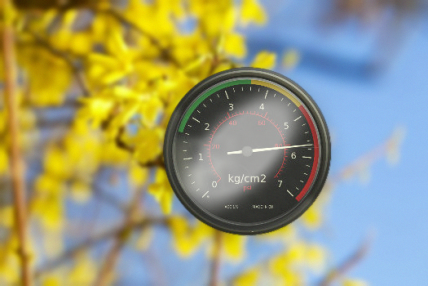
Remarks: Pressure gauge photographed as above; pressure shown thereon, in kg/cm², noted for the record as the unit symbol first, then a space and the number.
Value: kg/cm² 5.7
